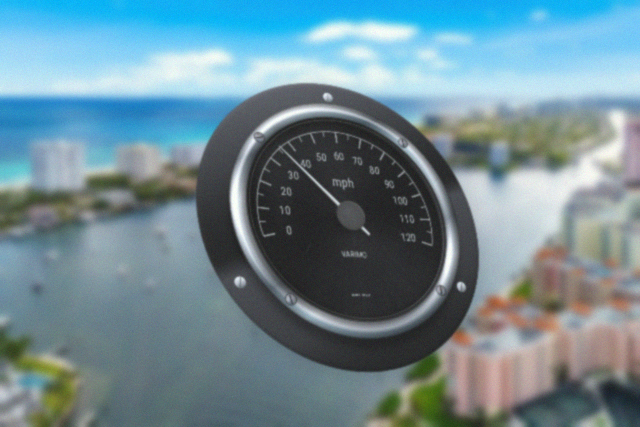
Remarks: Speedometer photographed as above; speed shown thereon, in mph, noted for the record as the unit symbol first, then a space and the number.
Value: mph 35
